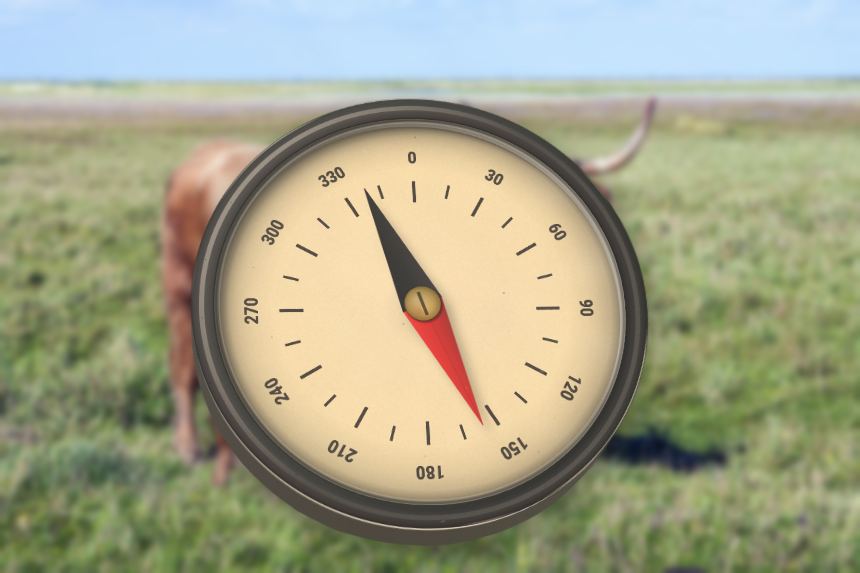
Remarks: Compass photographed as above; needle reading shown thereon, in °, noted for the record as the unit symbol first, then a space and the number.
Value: ° 157.5
